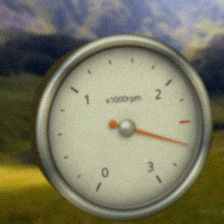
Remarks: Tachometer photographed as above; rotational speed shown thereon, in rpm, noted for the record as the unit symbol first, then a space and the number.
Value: rpm 2600
